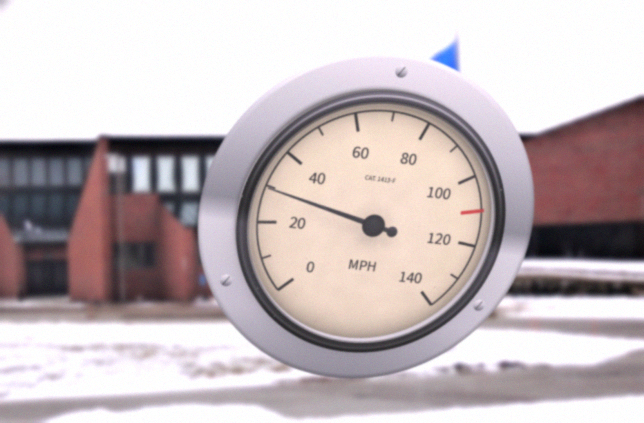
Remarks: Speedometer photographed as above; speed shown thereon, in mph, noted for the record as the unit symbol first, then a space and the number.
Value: mph 30
